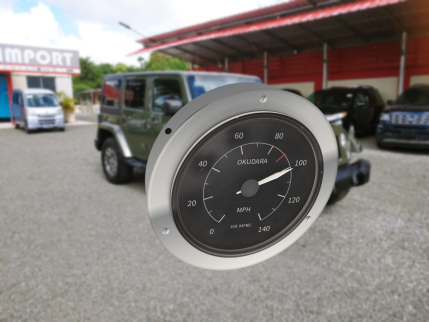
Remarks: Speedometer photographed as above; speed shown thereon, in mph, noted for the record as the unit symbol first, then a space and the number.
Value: mph 100
